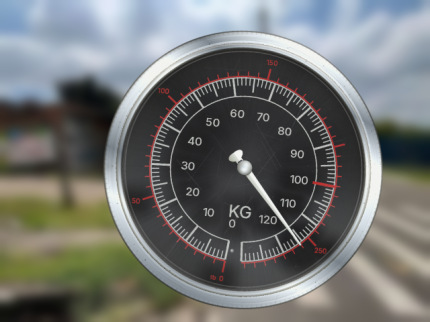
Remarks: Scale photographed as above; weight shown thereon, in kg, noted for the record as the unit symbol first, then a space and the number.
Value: kg 116
